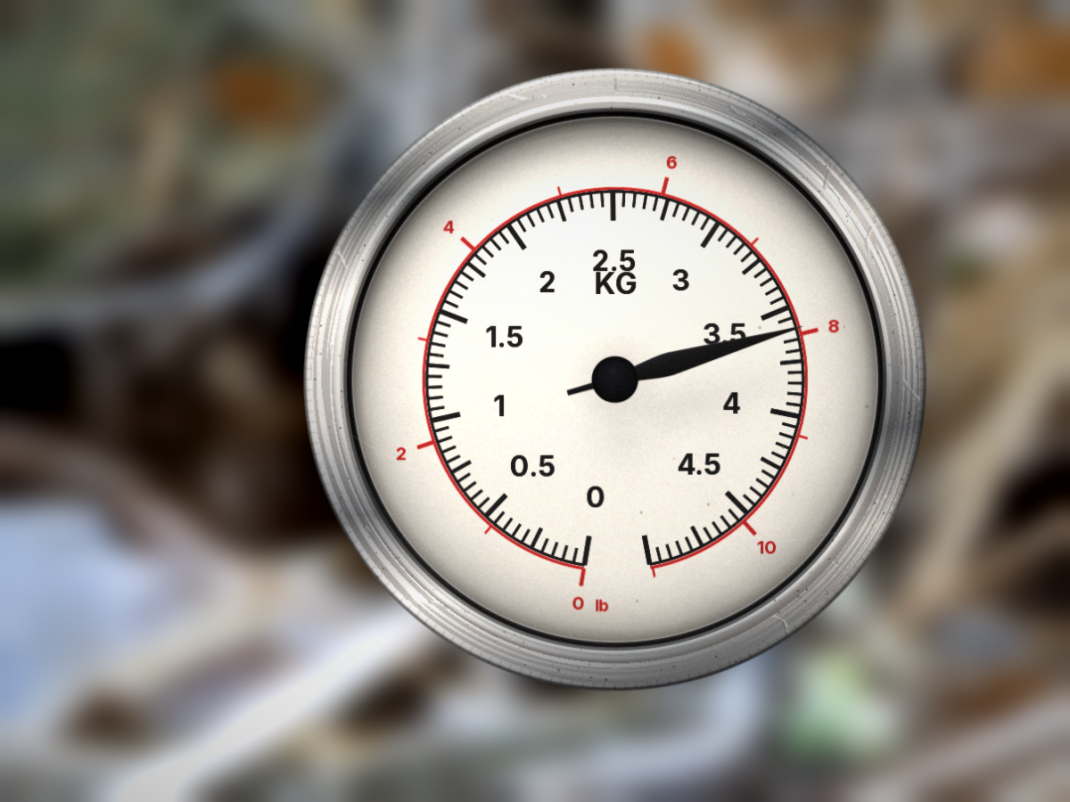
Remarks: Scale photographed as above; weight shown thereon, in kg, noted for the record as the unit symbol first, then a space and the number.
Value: kg 3.6
